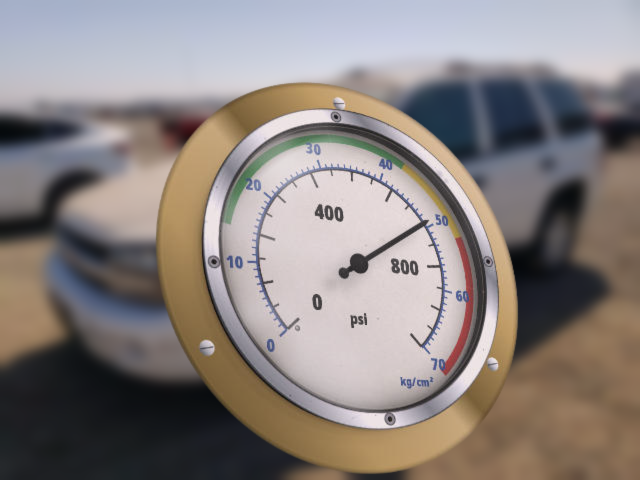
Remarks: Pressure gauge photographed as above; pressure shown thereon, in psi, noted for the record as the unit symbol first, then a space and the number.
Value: psi 700
